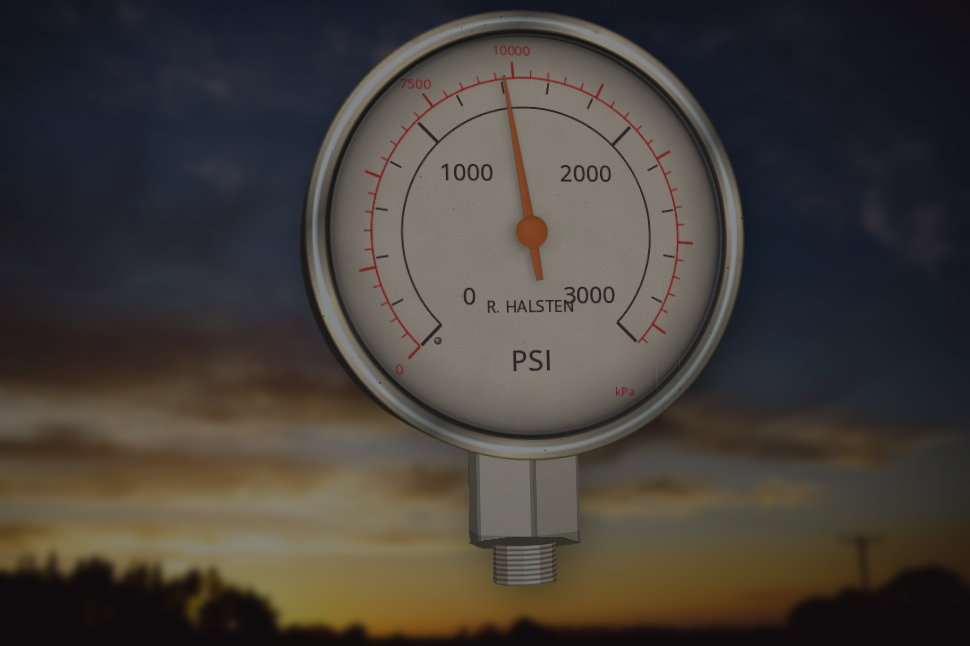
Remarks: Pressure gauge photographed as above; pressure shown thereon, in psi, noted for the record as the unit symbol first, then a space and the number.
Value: psi 1400
